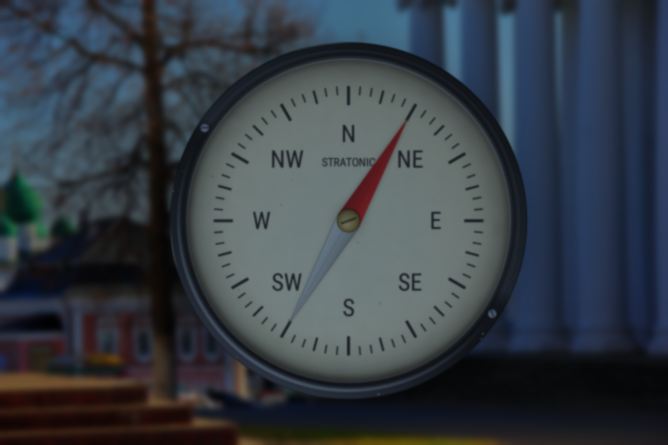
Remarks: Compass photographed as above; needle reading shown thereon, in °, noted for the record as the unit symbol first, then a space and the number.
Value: ° 30
